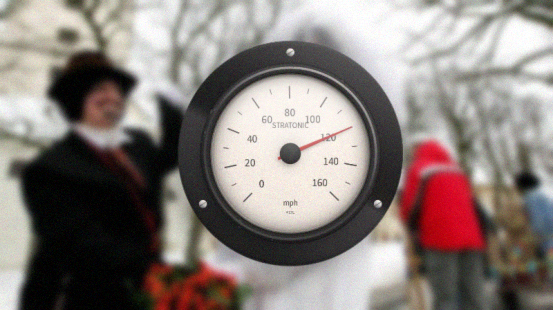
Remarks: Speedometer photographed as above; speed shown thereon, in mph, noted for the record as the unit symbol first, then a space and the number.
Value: mph 120
